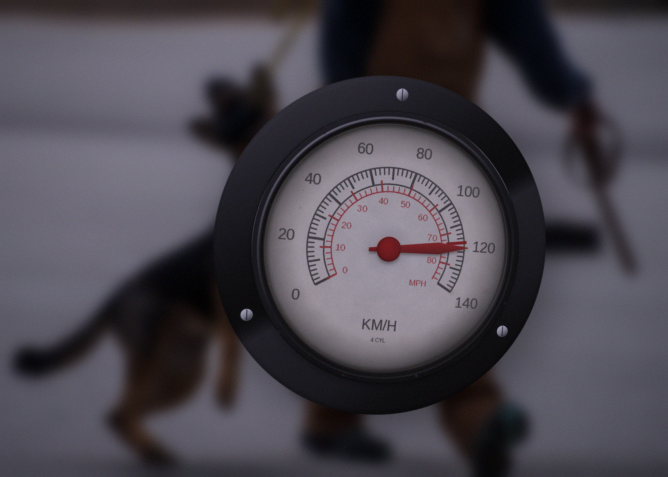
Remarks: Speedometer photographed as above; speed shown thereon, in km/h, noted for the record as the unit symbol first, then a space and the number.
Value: km/h 120
